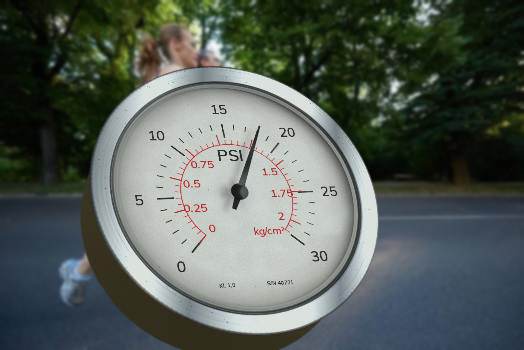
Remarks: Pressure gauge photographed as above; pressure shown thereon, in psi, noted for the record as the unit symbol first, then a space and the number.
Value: psi 18
